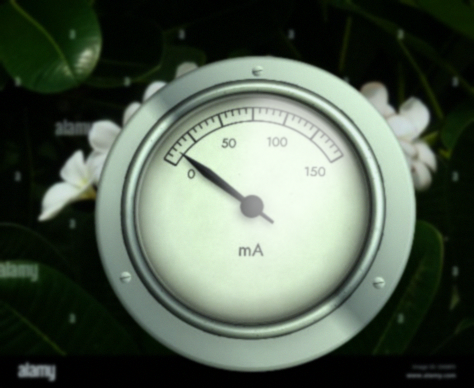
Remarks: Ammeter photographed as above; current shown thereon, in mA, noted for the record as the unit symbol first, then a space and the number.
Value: mA 10
